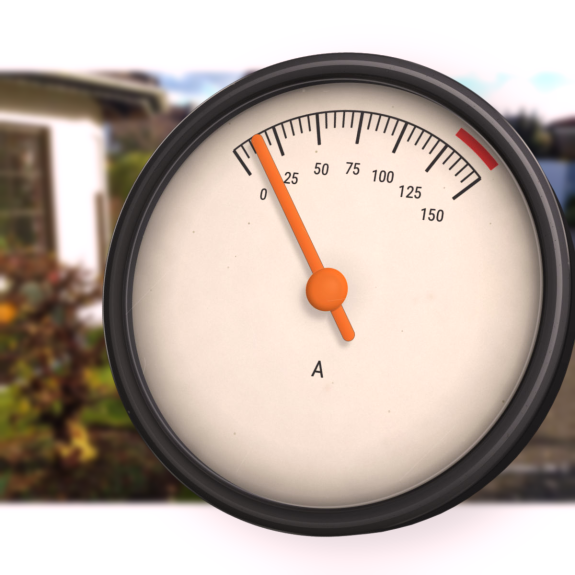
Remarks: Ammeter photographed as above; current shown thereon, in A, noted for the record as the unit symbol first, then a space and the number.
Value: A 15
